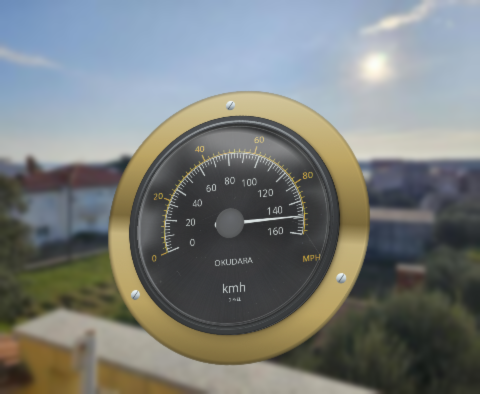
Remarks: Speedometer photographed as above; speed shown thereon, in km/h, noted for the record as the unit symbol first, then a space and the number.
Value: km/h 150
